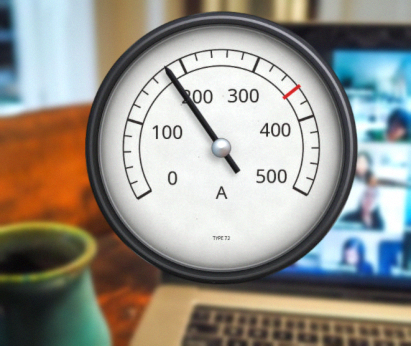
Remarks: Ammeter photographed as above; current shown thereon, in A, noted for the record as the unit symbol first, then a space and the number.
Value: A 180
